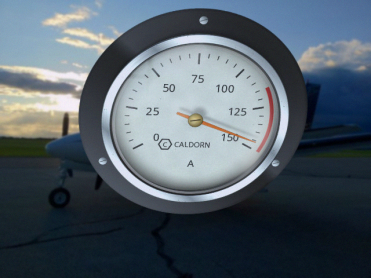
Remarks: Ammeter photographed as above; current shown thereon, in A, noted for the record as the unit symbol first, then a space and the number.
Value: A 145
